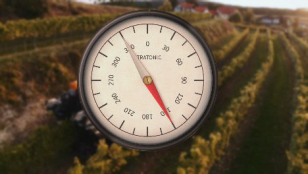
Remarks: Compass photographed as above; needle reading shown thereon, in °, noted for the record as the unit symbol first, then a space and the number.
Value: ° 150
